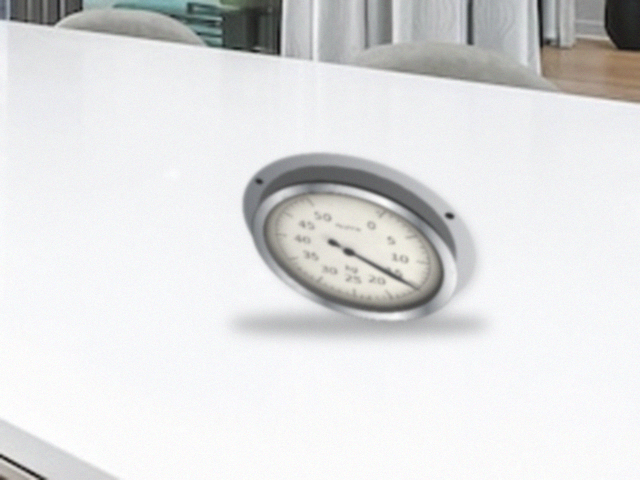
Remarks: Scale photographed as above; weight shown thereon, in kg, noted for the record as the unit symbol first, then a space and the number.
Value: kg 15
